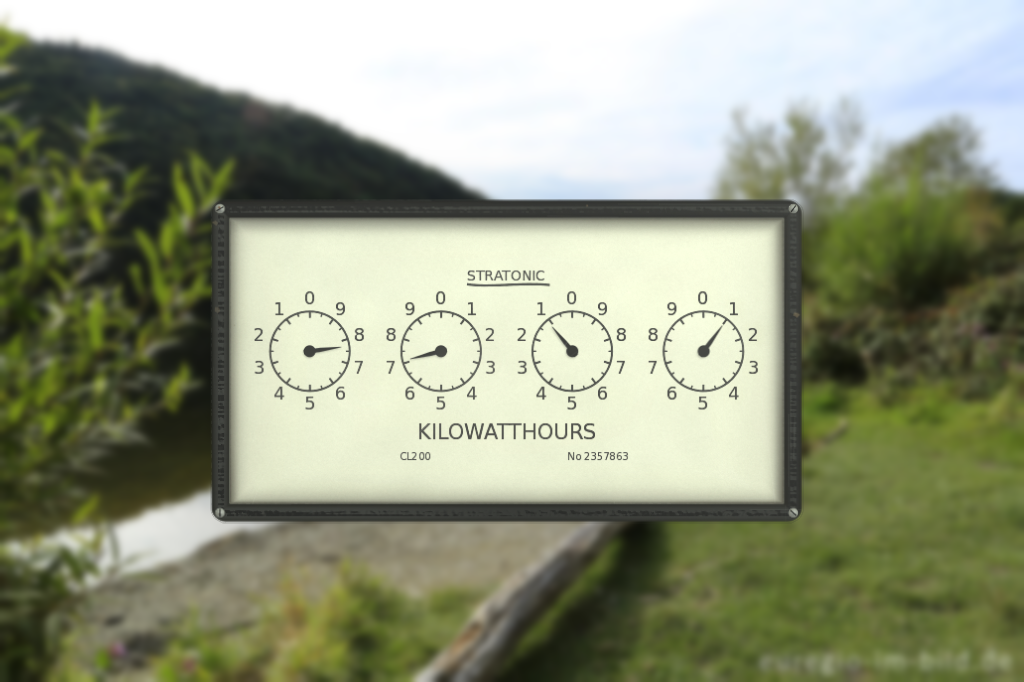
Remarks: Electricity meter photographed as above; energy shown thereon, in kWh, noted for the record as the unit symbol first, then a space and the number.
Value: kWh 7711
